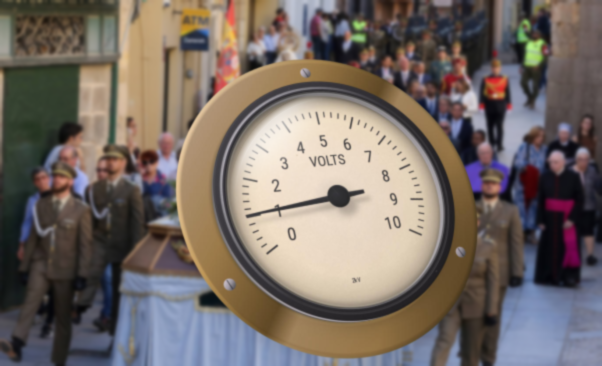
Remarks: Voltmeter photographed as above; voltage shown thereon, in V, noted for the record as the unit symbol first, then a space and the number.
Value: V 1
